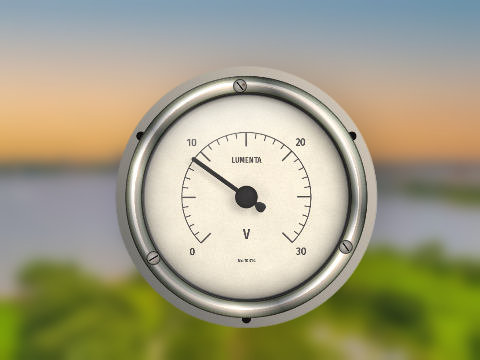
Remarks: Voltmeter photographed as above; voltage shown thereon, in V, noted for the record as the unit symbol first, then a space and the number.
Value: V 9
